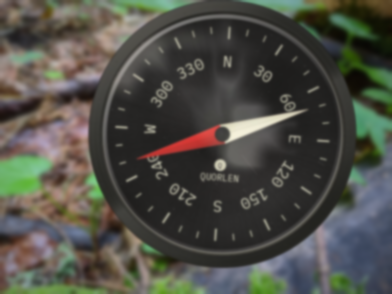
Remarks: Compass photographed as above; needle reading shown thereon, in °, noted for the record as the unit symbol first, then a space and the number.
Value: ° 250
